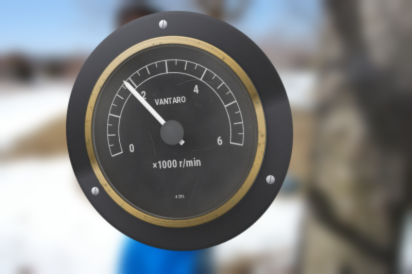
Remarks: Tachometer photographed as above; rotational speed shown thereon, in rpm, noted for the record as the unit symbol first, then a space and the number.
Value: rpm 1875
